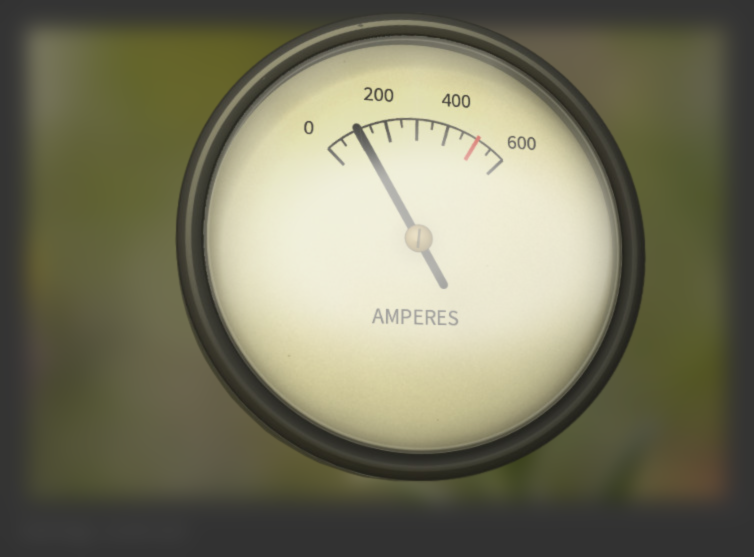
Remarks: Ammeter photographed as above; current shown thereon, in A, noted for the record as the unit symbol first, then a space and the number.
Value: A 100
